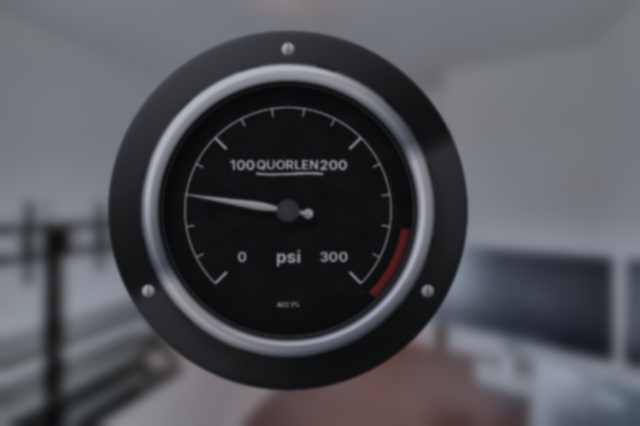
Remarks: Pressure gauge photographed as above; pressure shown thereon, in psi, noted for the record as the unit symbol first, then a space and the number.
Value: psi 60
